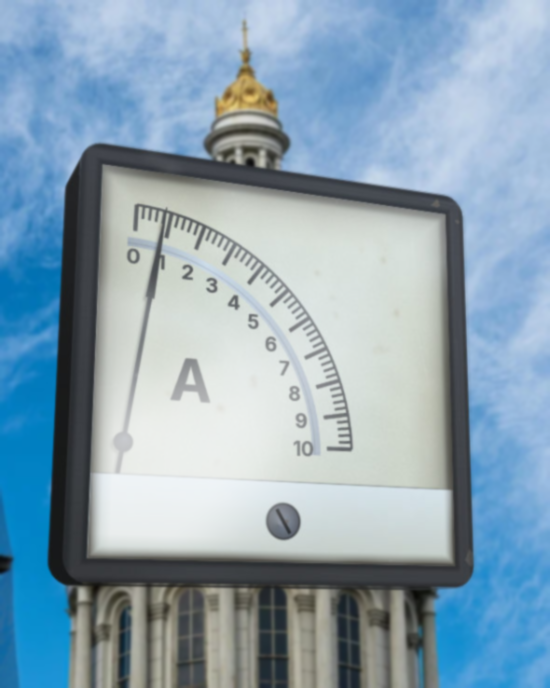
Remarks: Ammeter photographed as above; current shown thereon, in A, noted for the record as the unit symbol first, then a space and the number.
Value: A 0.8
